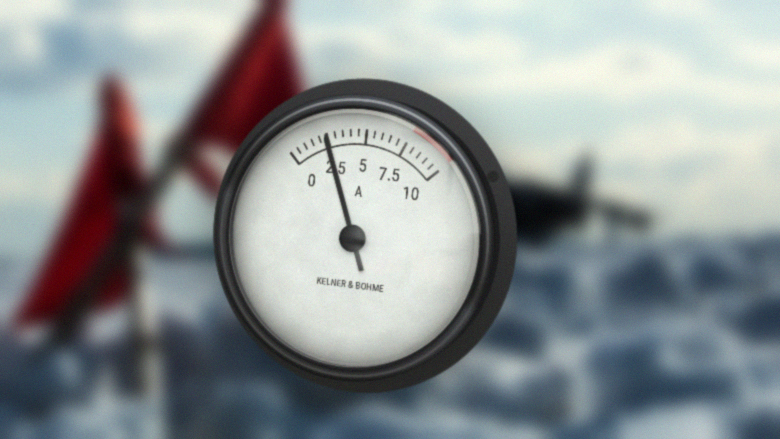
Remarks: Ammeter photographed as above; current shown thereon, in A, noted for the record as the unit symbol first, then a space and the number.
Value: A 2.5
